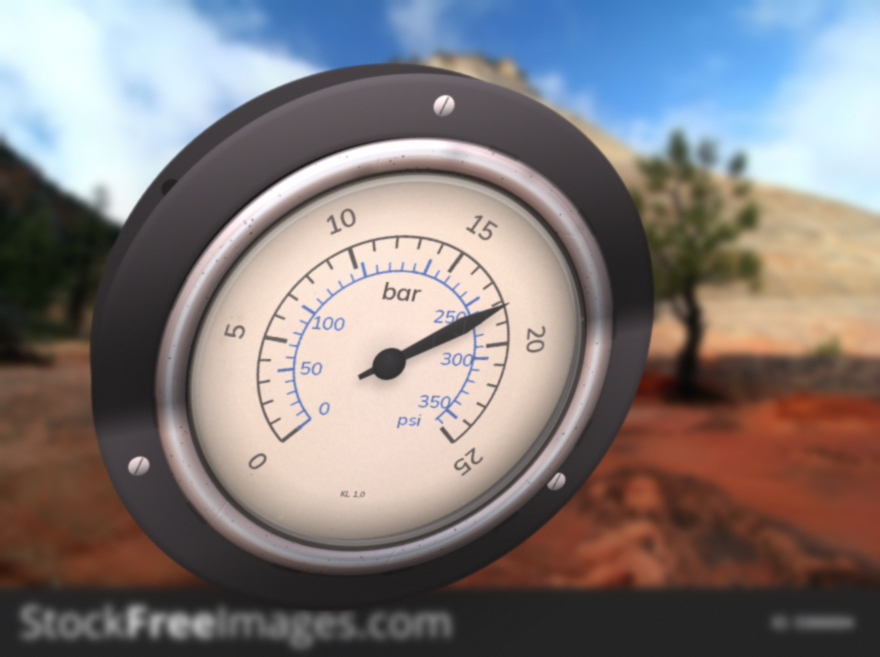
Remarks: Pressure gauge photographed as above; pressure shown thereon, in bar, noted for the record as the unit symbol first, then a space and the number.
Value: bar 18
